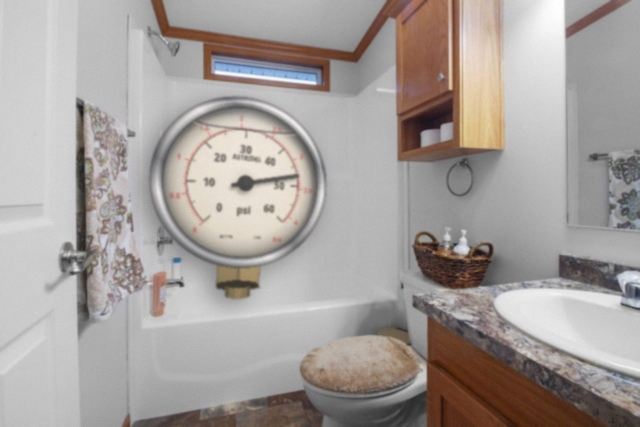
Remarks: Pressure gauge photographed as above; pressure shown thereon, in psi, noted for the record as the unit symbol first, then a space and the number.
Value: psi 47.5
